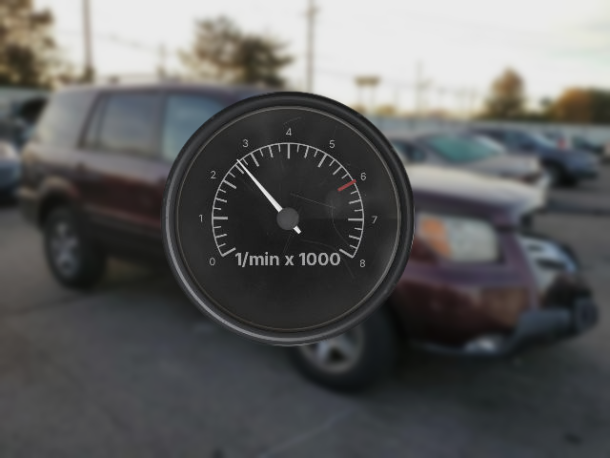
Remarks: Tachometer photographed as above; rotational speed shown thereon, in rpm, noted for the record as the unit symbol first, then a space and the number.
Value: rpm 2625
